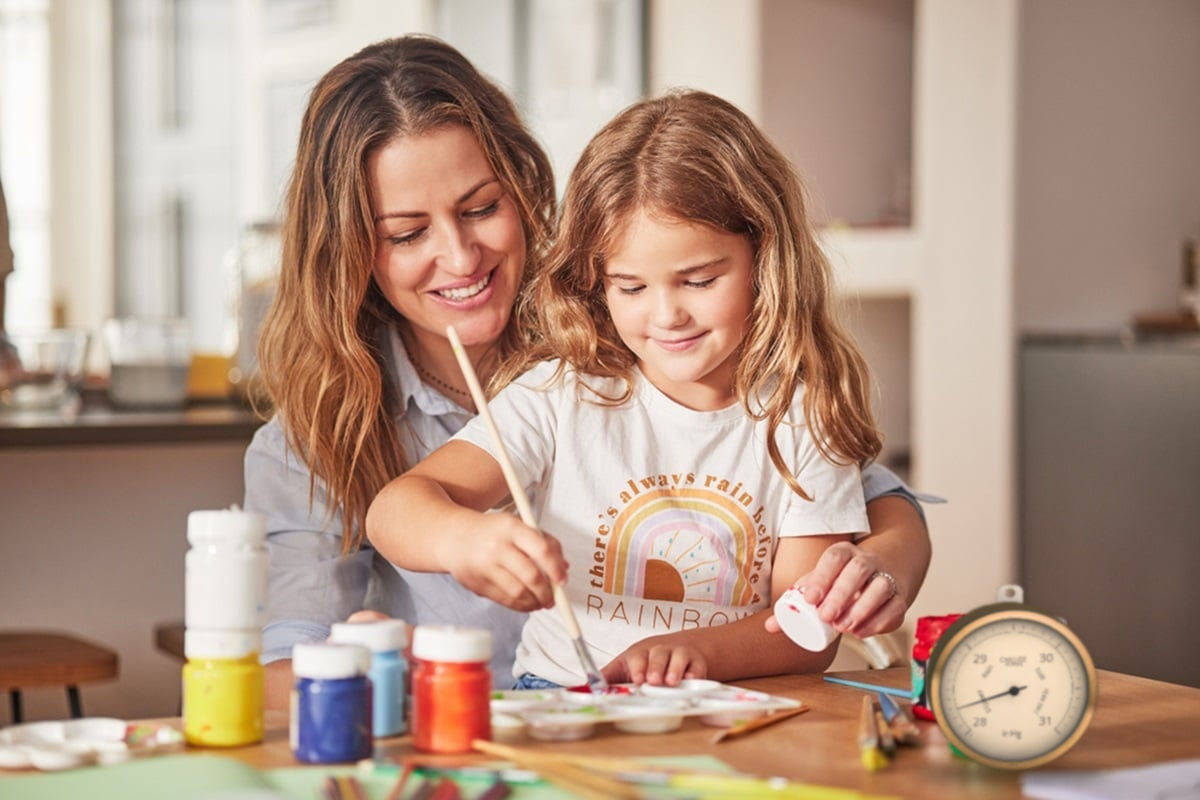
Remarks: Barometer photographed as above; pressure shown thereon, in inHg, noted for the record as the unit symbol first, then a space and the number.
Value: inHg 28.3
